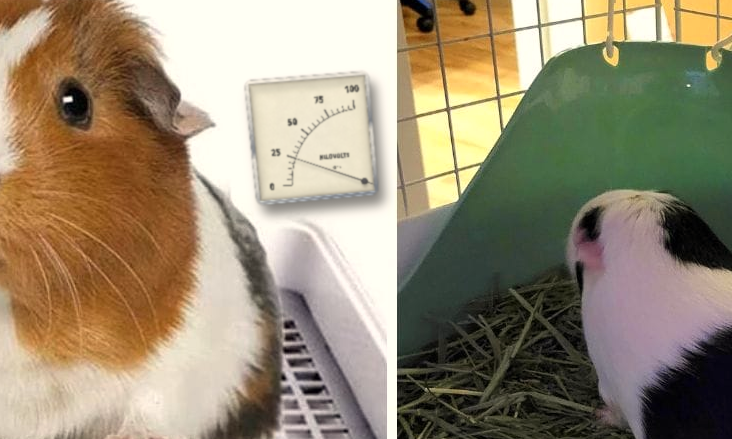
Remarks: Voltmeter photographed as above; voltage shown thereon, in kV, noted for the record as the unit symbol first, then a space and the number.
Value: kV 25
